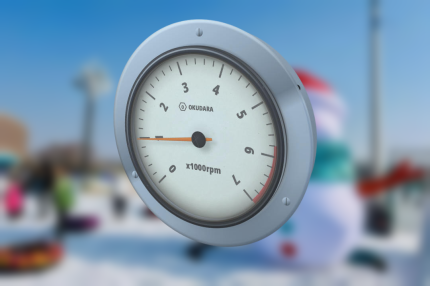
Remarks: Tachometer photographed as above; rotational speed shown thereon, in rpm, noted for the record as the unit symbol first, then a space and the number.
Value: rpm 1000
